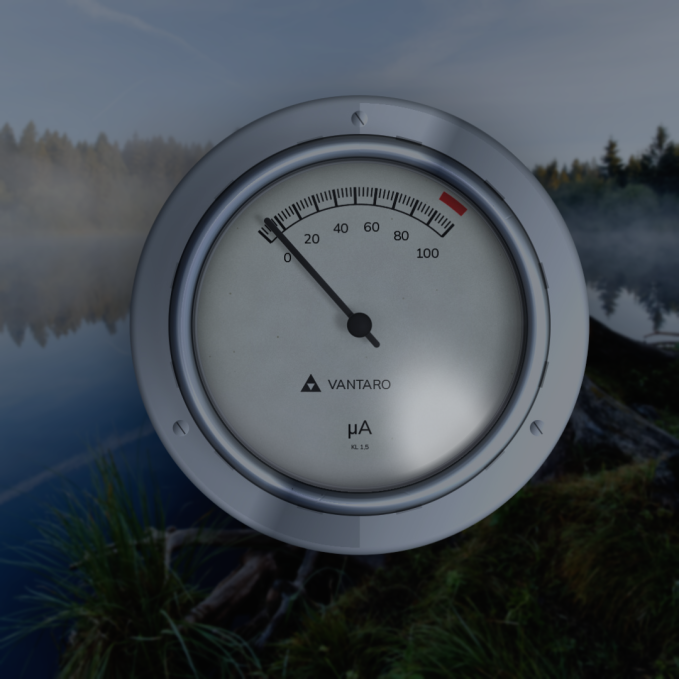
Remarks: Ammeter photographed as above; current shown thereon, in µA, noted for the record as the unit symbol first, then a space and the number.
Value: µA 6
